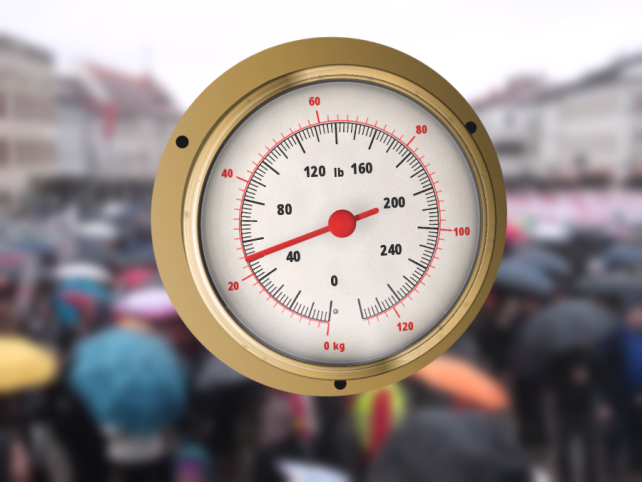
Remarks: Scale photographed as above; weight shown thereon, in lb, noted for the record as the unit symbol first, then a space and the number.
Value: lb 52
